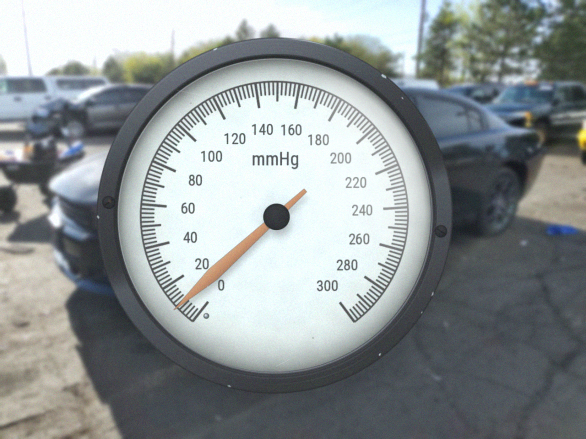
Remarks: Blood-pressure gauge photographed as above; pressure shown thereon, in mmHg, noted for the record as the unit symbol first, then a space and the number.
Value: mmHg 10
